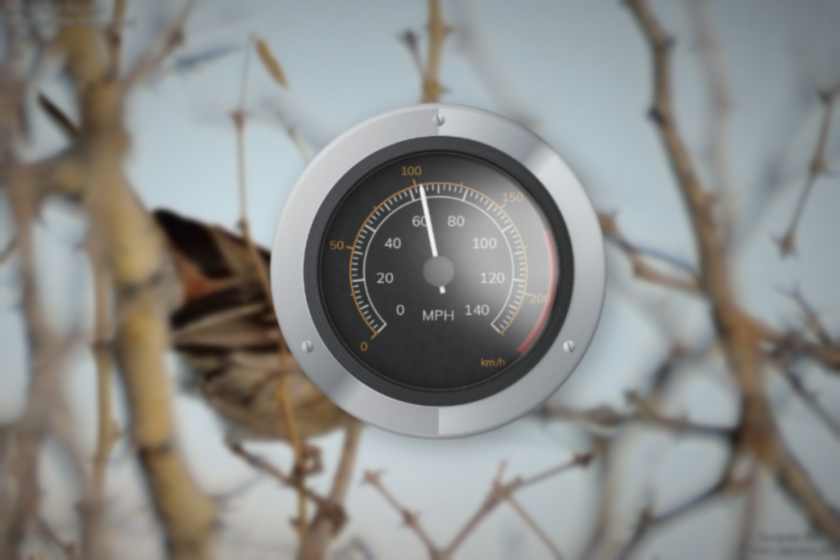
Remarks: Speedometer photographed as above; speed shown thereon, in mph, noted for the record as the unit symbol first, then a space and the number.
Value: mph 64
